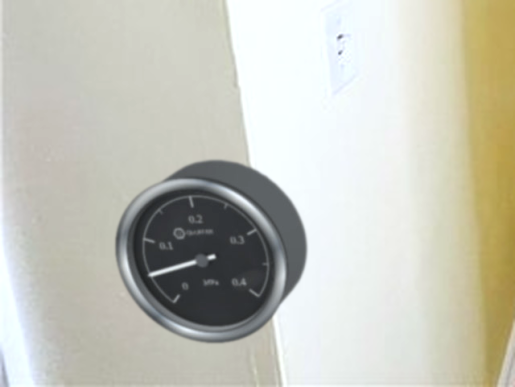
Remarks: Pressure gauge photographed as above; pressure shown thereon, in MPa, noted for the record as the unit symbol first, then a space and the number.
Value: MPa 0.05
